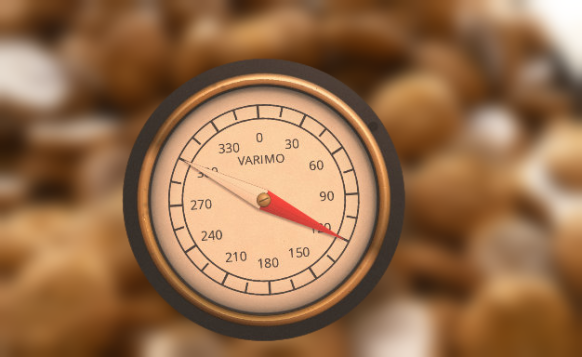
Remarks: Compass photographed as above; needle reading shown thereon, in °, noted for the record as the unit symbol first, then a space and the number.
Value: ° 120
